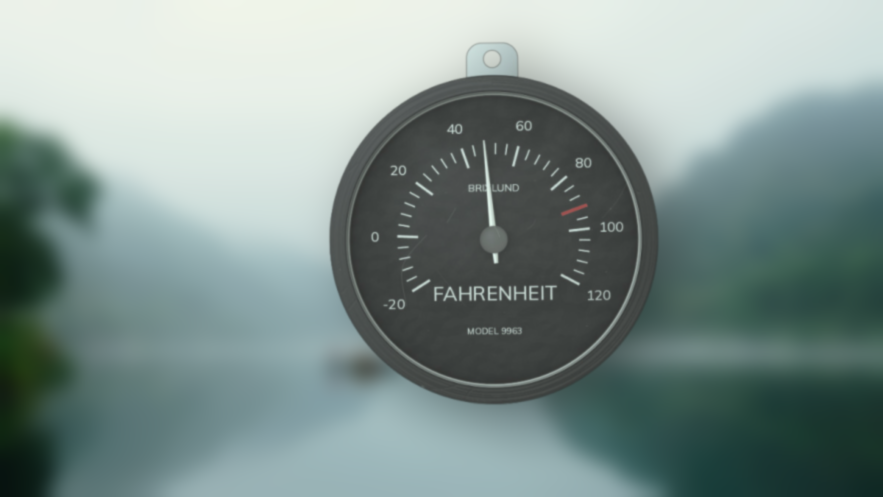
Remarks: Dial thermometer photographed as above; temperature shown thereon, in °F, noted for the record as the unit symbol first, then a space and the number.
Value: °F 48
